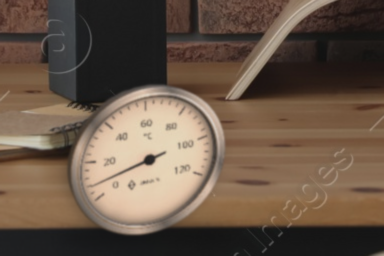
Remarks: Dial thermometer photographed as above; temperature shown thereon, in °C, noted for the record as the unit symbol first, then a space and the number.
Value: °C 8
